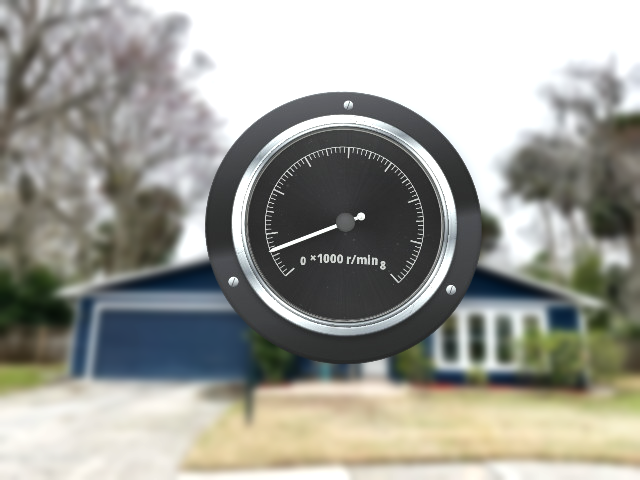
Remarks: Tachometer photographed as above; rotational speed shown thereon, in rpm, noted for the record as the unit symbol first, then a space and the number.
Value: rpm 600
